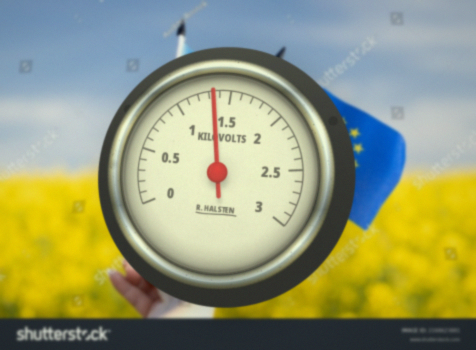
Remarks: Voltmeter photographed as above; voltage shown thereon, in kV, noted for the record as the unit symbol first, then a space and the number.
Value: kV 1.35
